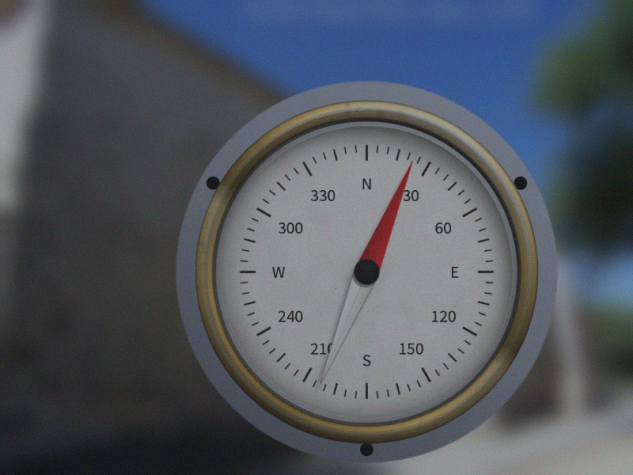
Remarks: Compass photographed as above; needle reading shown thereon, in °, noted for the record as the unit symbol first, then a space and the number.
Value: ° 22.5
